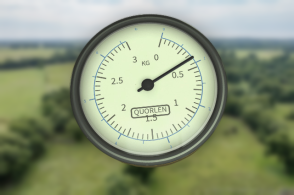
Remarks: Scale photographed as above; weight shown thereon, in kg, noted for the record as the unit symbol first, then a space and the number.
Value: kg 0.4
